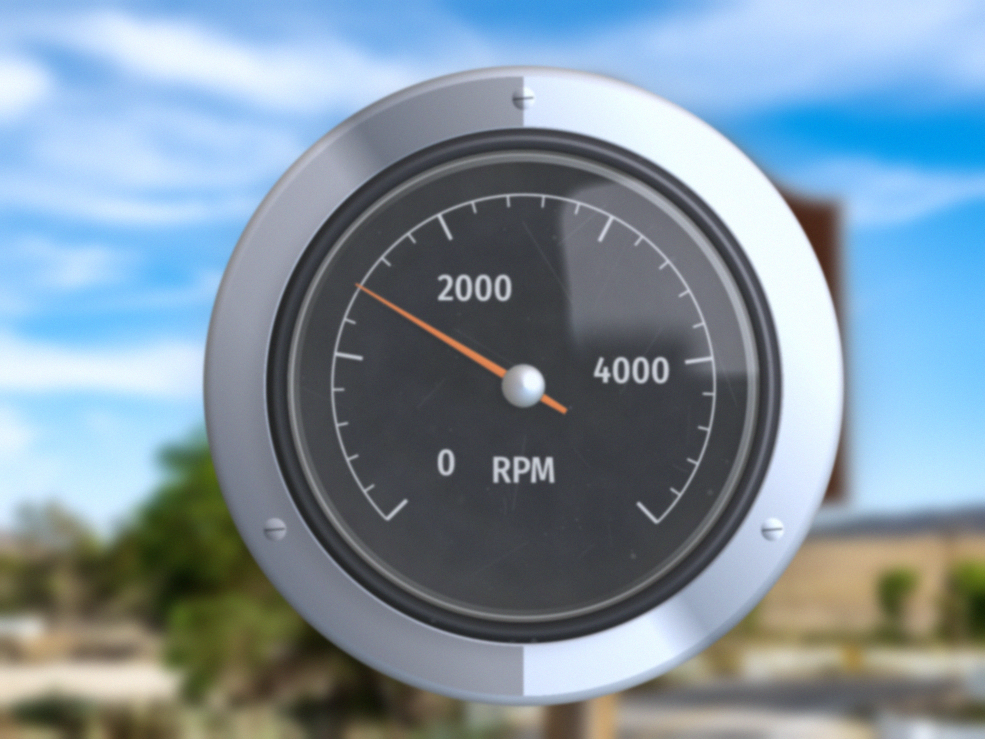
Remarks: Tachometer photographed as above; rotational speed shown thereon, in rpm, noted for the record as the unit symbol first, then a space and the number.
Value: rpm 1400
